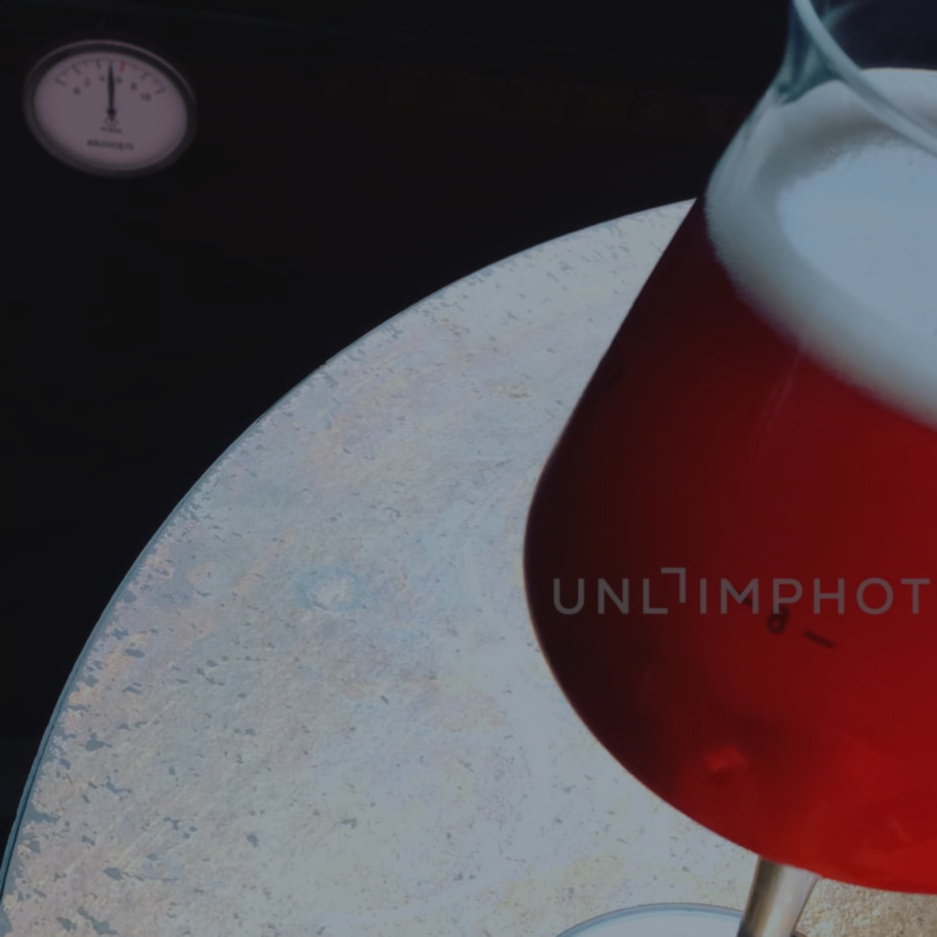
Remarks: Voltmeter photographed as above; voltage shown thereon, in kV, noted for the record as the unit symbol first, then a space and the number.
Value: kV 5
